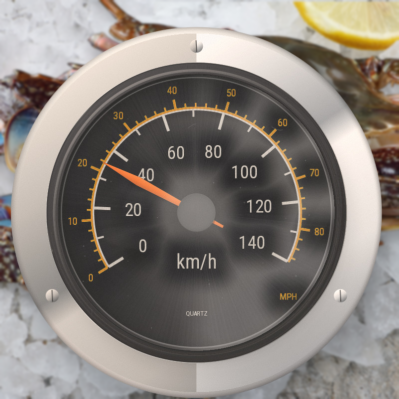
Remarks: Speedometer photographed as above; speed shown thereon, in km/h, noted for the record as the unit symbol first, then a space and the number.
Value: km/h 35
